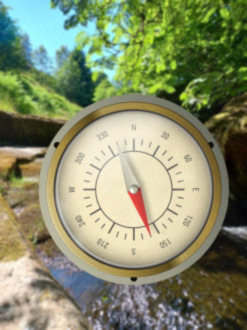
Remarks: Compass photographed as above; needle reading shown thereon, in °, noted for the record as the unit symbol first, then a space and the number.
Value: ° 160
